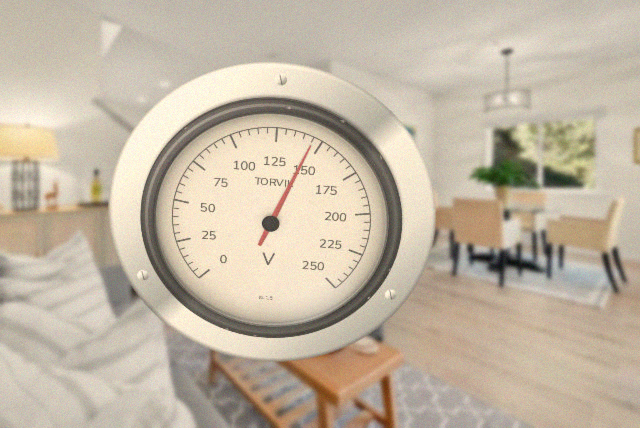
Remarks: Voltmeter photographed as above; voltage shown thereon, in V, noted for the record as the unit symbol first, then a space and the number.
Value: V 145
